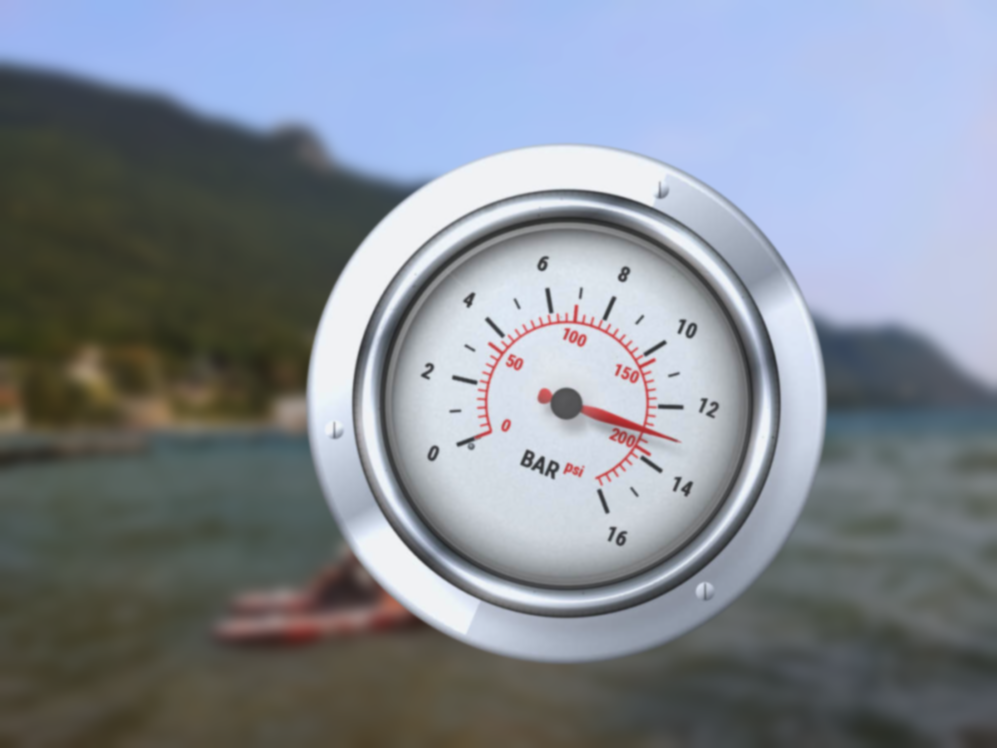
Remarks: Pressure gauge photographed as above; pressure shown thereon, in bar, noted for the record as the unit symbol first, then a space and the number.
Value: bar 13
